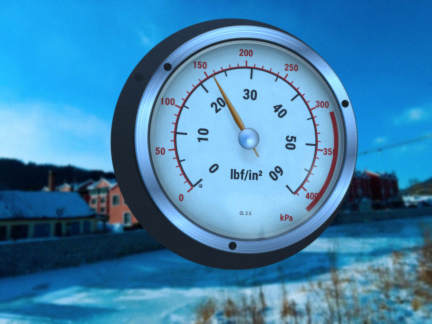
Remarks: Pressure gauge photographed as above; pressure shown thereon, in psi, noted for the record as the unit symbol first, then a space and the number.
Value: psi 22.5
